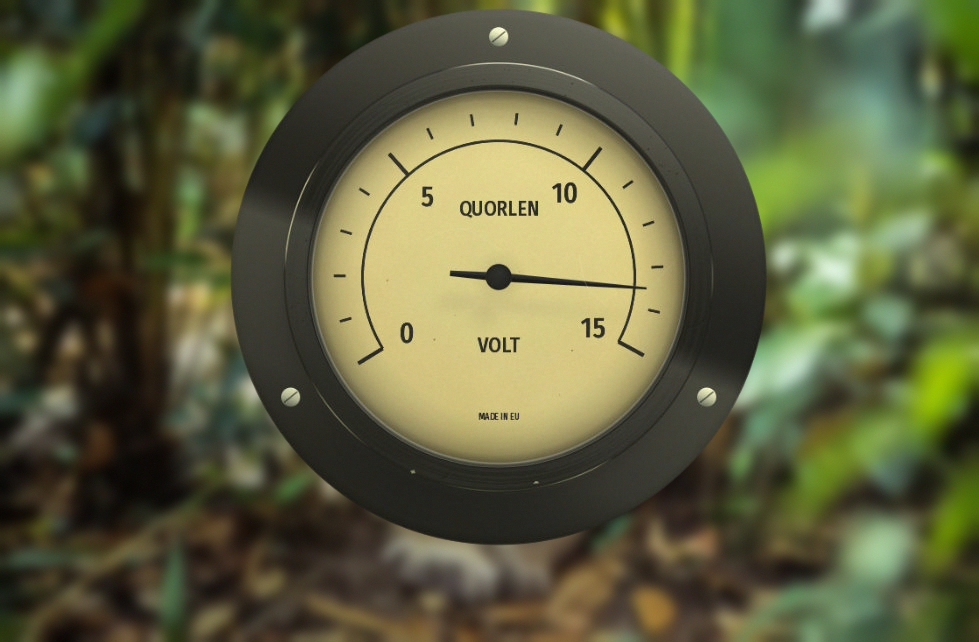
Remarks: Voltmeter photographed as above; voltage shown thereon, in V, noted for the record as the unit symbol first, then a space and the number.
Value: V 13.5
